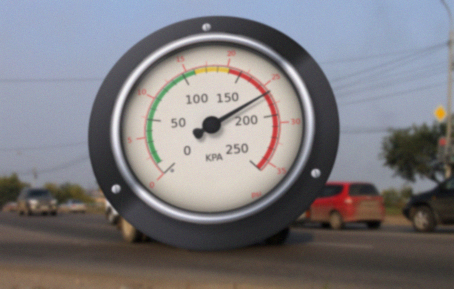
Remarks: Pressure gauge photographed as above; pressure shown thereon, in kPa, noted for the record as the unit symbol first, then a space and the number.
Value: kPa 180
